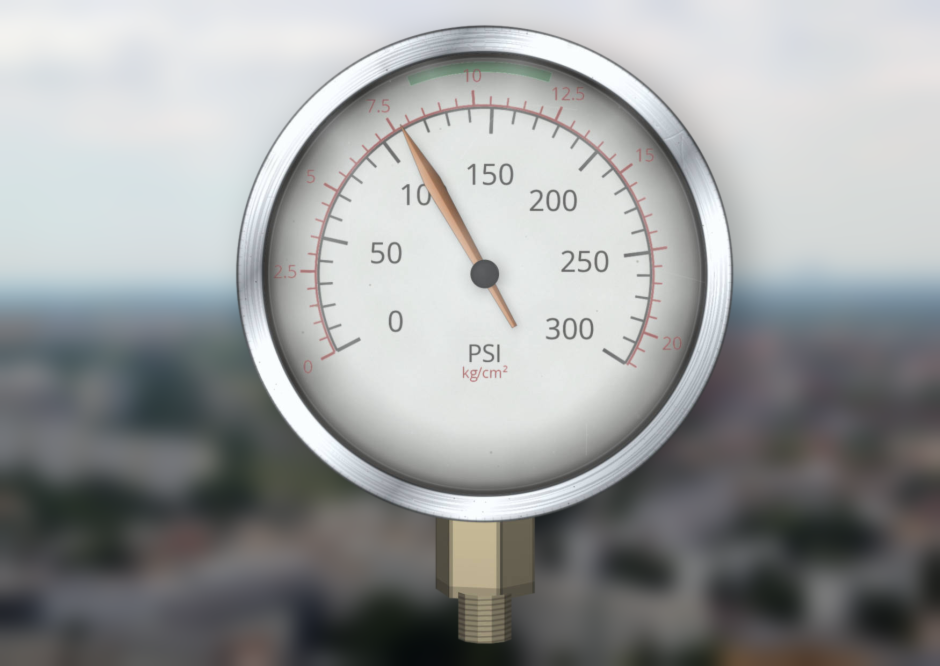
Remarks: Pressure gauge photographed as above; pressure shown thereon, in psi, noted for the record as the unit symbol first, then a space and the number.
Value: psi 110
